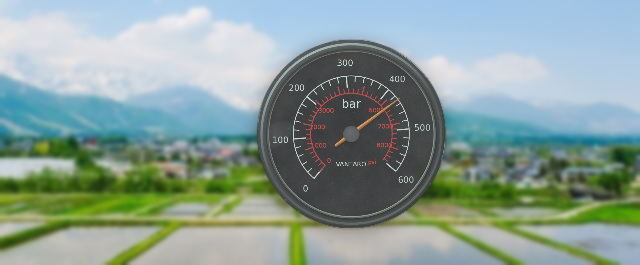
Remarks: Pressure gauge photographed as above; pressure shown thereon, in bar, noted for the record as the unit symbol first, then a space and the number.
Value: bar 430
